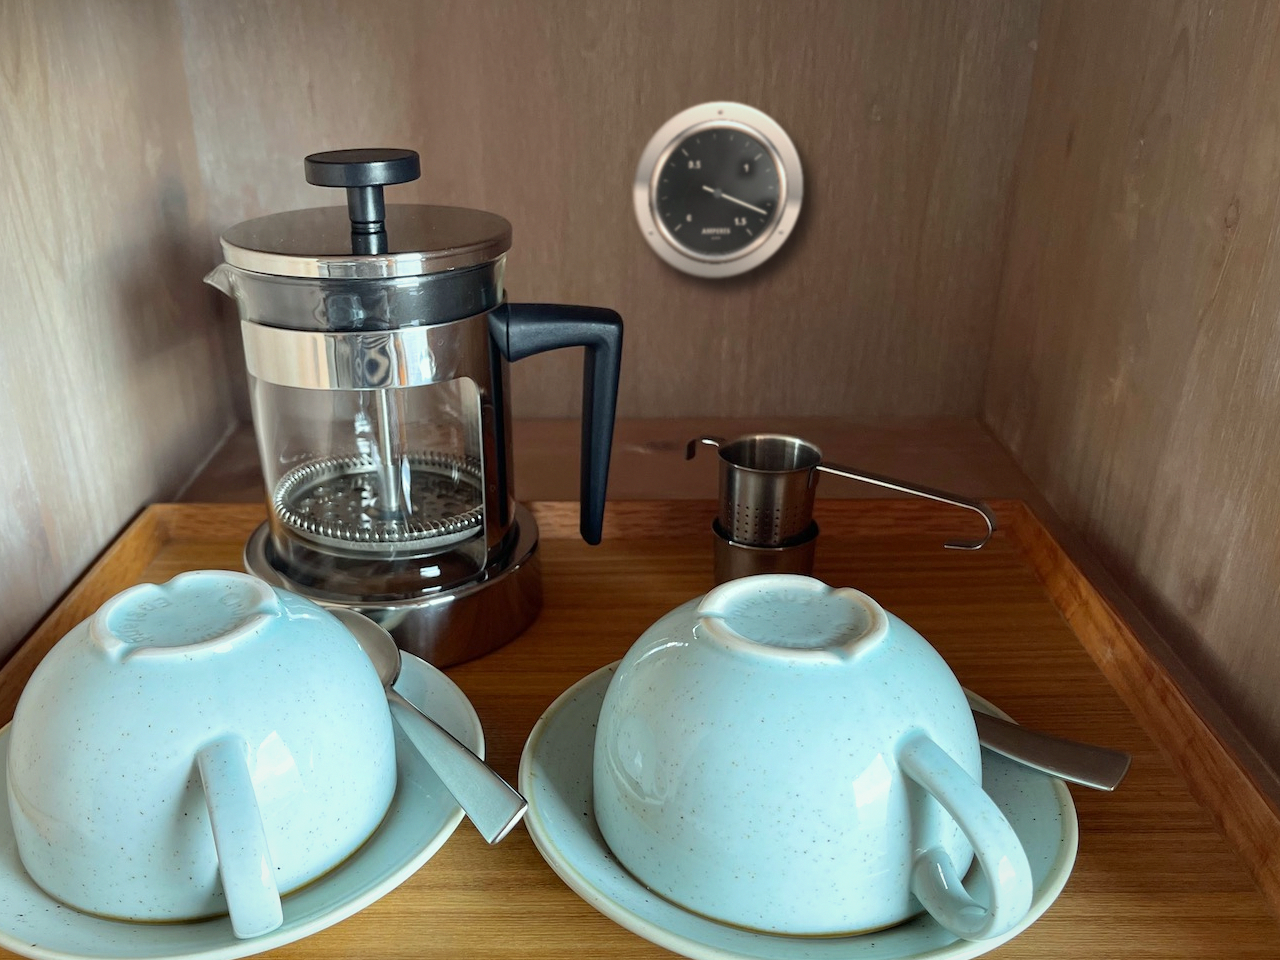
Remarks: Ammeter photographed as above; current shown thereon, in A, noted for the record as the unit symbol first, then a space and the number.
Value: A 1.35
